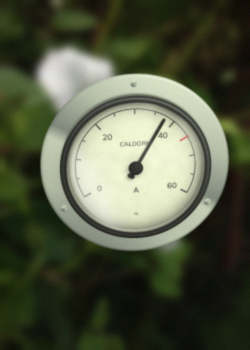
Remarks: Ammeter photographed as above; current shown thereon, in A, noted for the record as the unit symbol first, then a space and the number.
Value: A 37.5
